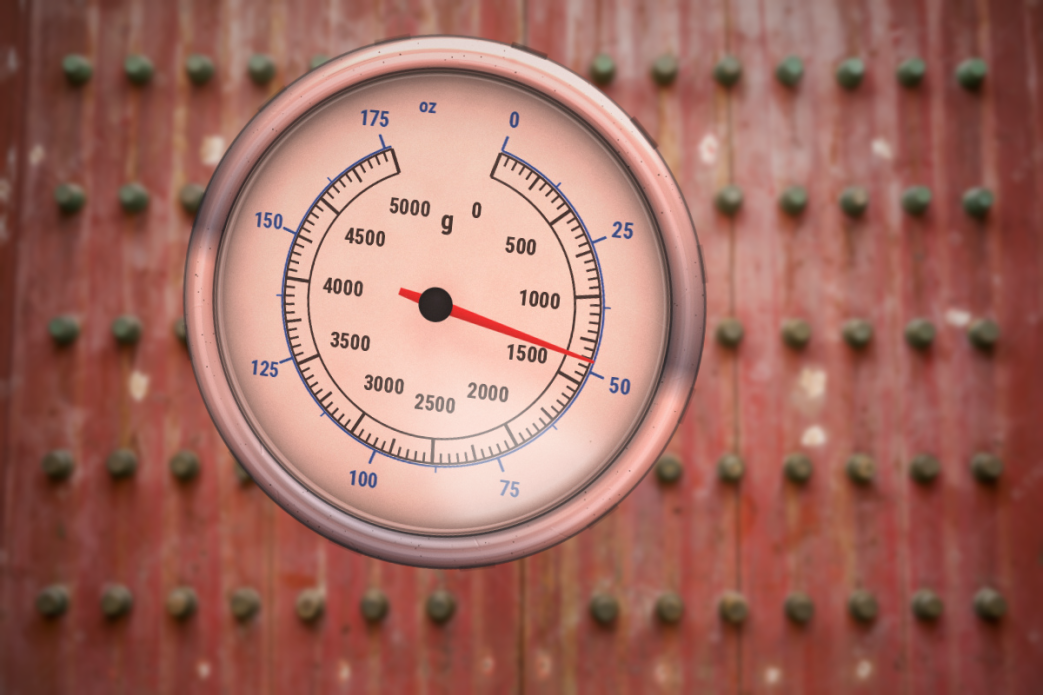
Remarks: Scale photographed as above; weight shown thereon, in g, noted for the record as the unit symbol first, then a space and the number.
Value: g 1350
